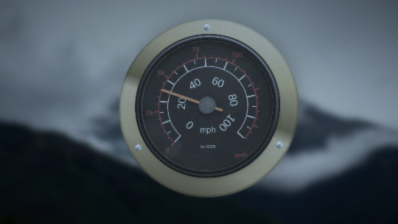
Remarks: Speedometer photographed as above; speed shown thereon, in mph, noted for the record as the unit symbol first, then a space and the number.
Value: mph 25
